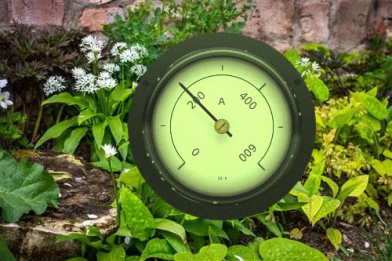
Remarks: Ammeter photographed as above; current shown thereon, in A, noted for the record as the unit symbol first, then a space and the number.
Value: A 200
